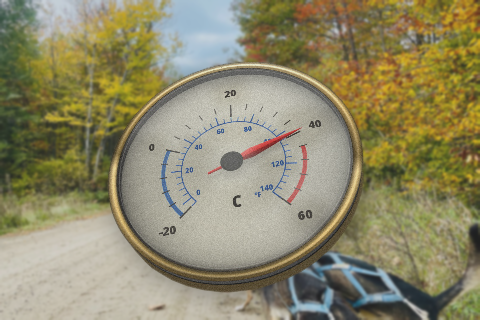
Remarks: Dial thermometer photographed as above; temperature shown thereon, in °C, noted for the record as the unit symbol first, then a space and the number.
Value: °C 40
